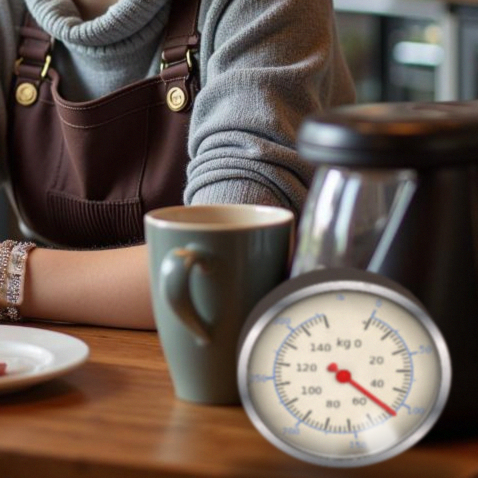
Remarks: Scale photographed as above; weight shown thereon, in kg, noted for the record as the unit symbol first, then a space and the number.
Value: kg 50
